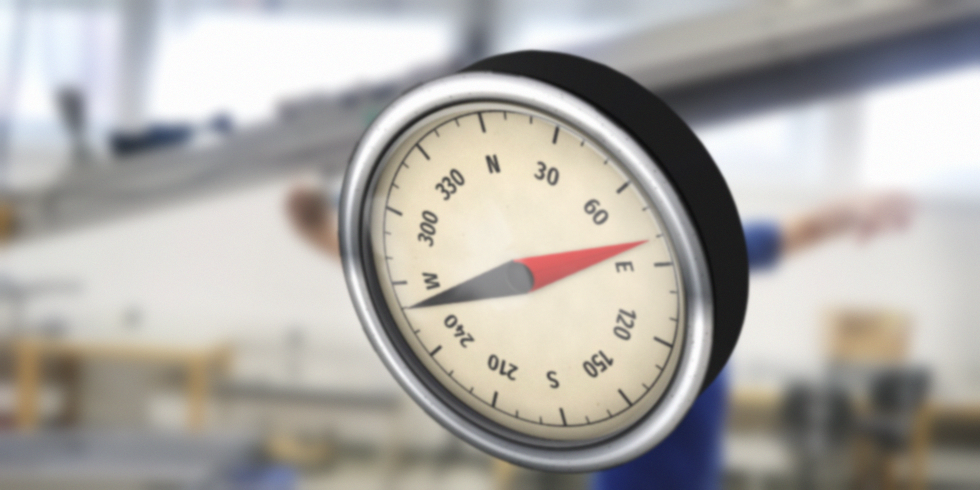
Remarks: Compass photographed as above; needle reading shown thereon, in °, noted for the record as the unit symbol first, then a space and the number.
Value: ° 80
